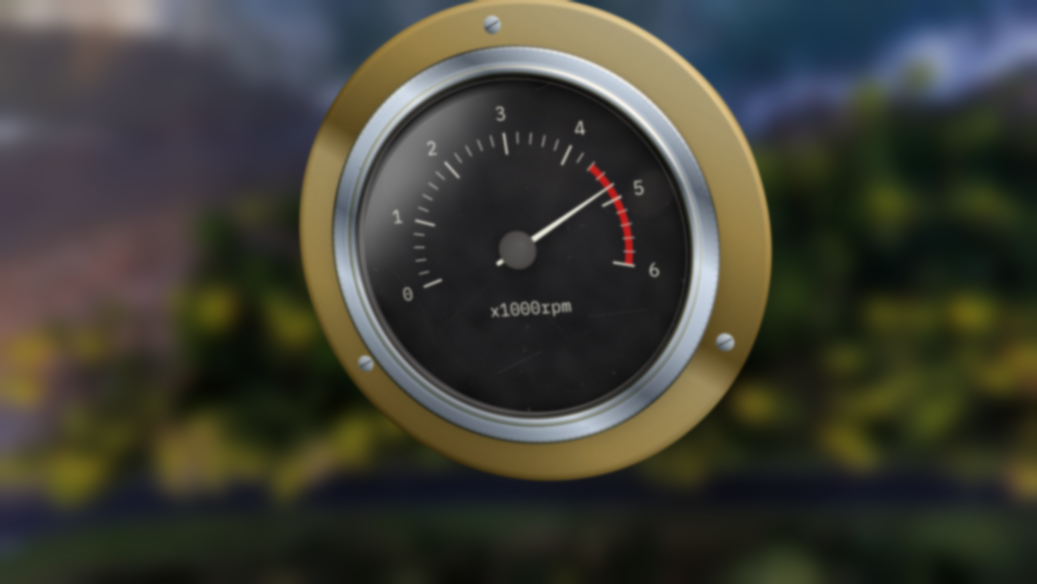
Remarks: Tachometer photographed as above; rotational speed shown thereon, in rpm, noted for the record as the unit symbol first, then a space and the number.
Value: rpm 4800
